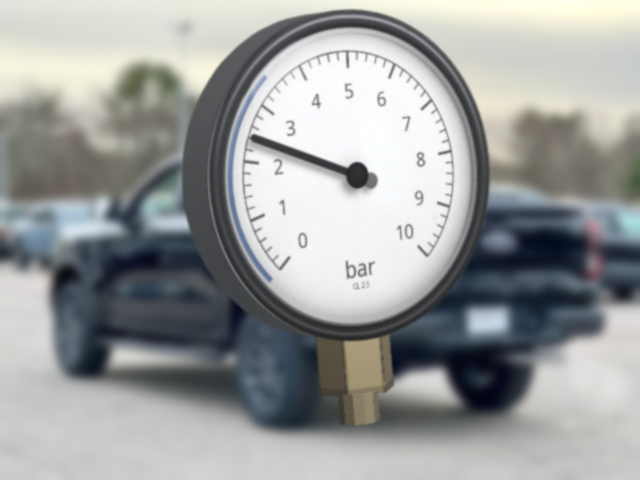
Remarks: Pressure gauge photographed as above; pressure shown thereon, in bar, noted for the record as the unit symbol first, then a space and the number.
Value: bar 2.4
